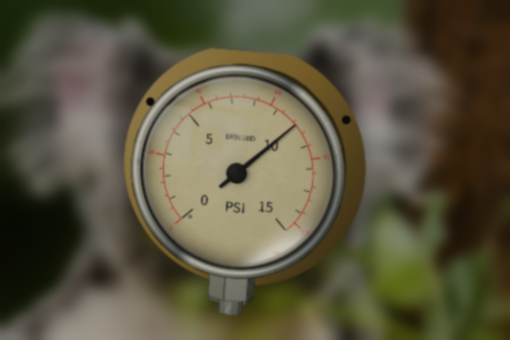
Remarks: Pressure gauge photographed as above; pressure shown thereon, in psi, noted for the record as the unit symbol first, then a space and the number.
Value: psi 10
